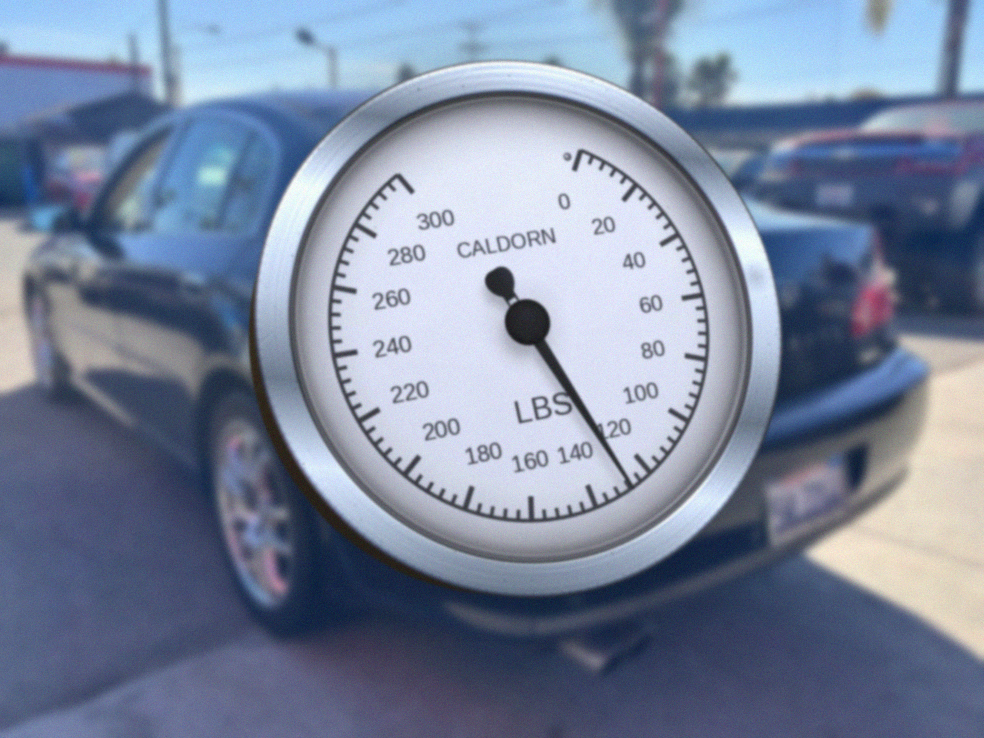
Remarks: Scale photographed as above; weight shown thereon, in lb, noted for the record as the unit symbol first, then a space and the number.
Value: lb 128
